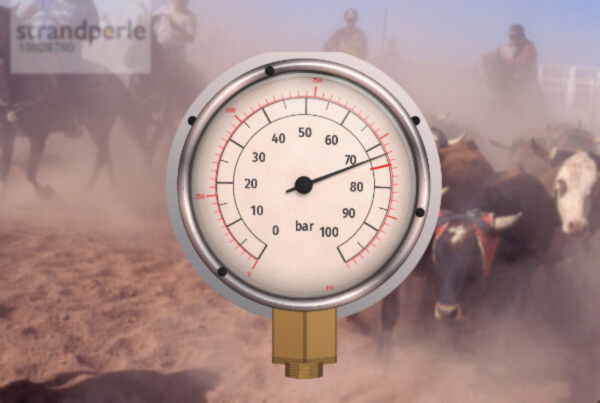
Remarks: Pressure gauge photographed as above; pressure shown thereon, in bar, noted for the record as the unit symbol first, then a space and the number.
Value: bar 72.5
